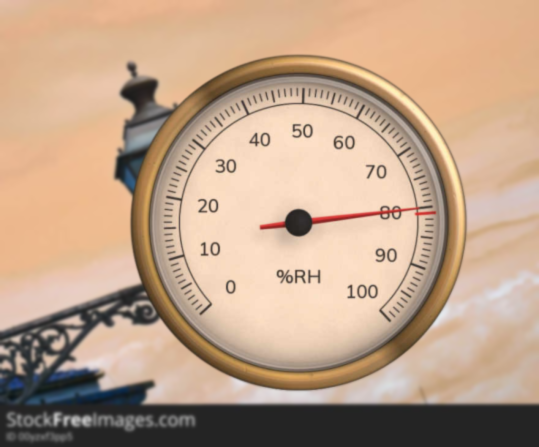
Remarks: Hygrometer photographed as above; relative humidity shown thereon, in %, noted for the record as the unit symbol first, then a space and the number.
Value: % 80
